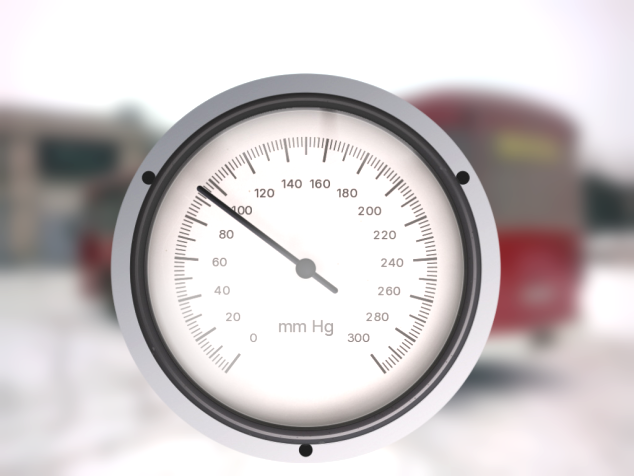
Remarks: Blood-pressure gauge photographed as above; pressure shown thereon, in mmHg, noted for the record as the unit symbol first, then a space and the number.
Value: mmHg 94
